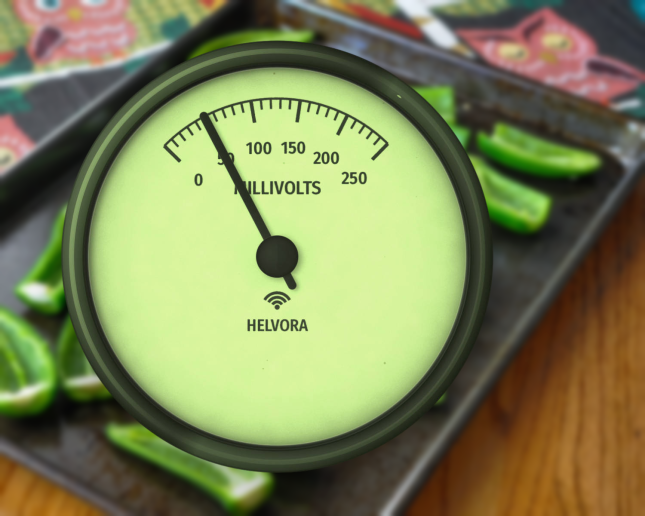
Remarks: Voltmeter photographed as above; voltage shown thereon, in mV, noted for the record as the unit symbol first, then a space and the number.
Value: mV 50
